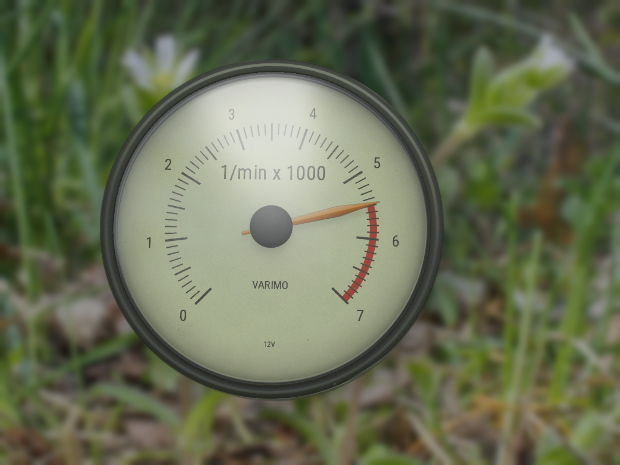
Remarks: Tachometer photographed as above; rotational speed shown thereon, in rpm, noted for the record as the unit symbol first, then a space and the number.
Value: rpm 5500
